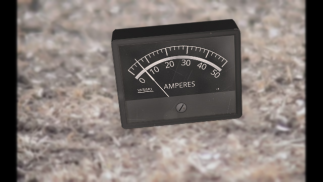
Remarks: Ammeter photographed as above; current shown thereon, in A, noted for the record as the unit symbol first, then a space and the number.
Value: A 6
